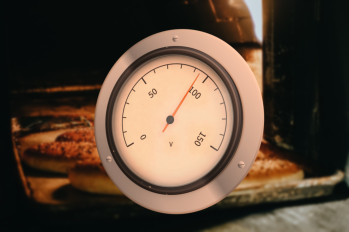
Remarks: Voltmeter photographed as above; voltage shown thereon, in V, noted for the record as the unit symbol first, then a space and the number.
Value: V 95
